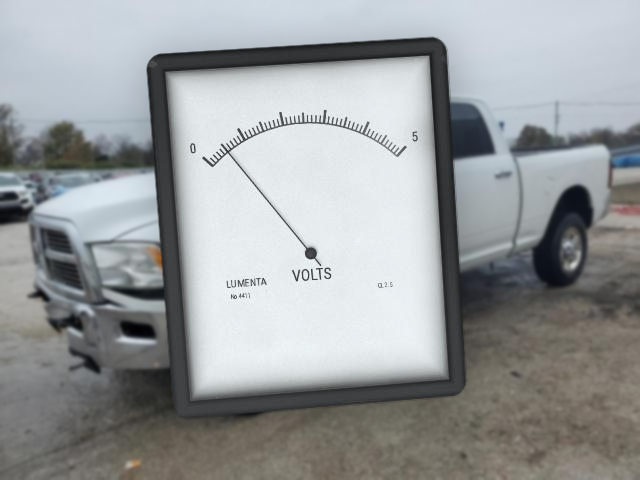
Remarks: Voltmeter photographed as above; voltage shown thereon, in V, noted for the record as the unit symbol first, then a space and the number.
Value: V 0.5
